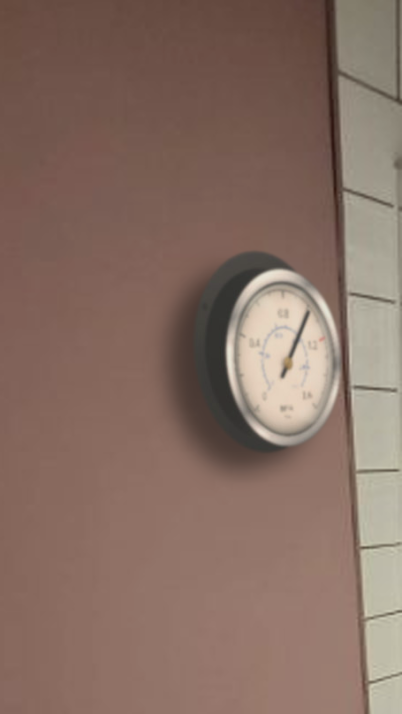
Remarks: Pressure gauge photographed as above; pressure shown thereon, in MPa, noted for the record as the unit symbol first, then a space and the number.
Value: MPa 1
